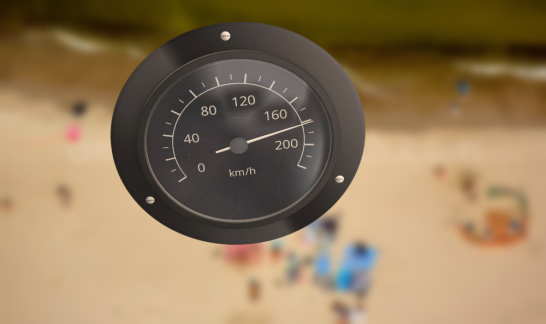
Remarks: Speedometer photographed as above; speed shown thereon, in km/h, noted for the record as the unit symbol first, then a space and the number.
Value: km/h 180
